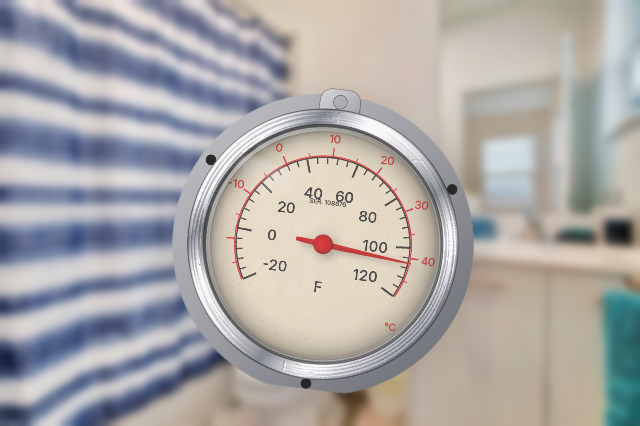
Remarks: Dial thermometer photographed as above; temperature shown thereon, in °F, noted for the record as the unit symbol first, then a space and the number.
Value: °F 106
